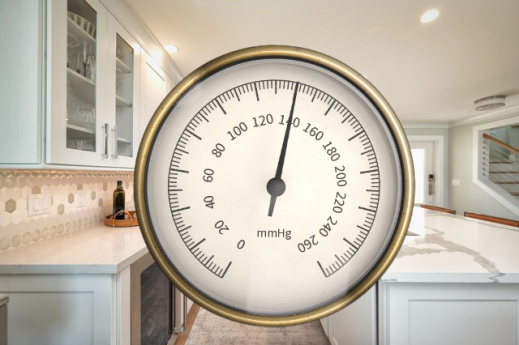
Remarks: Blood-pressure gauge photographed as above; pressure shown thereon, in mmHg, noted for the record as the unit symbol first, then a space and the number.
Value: mmHg 140
